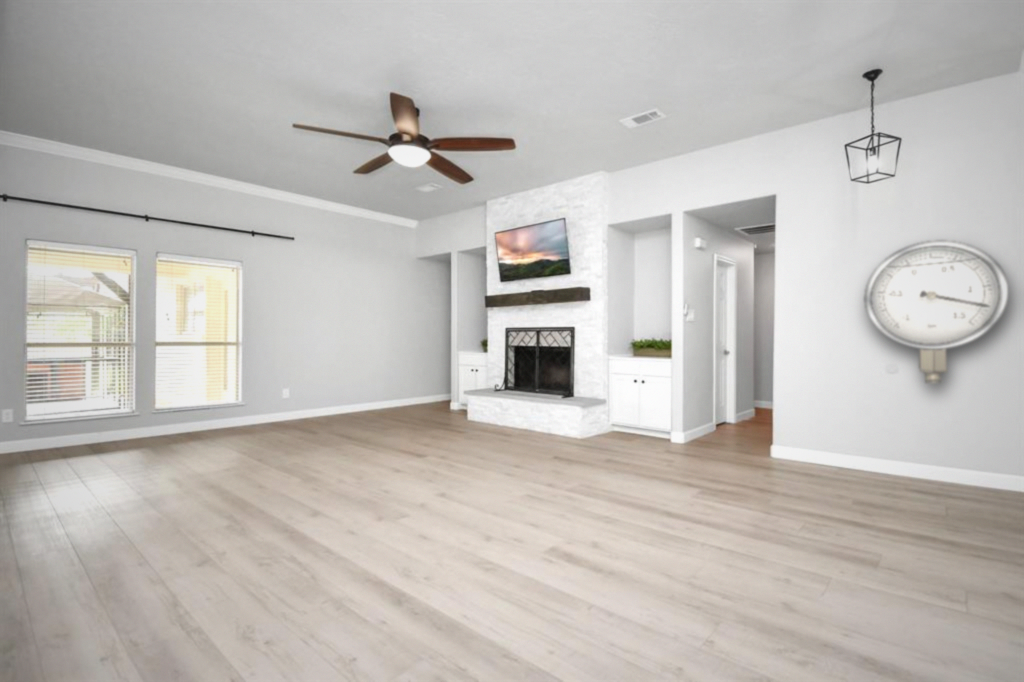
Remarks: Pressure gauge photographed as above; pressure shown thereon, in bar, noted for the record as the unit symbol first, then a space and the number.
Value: bar 1.25
